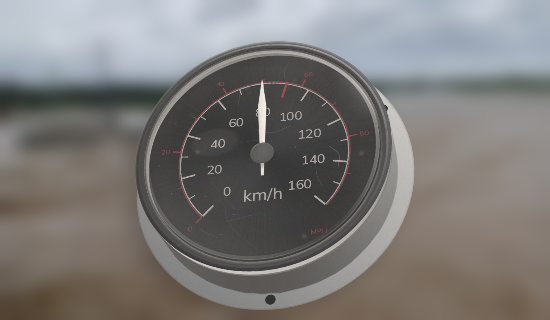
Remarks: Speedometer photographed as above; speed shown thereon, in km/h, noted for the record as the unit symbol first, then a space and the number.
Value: km/h 80
